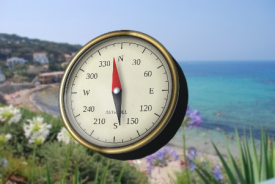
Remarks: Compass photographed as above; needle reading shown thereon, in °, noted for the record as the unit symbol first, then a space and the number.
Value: ° 350
